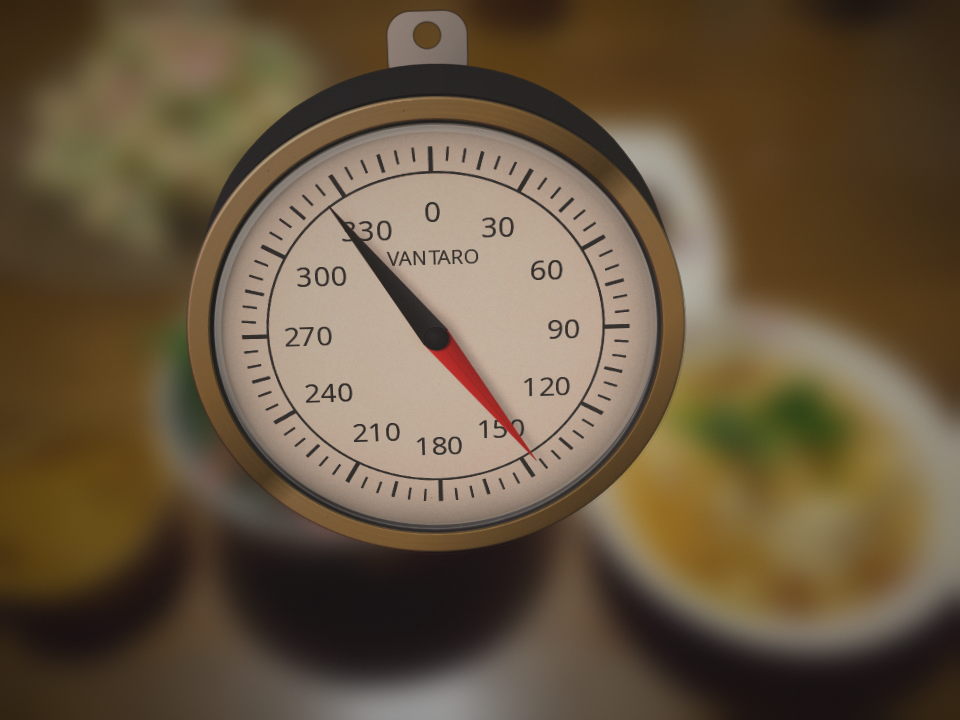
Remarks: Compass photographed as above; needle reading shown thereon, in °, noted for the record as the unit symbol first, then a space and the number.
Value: ° 145
